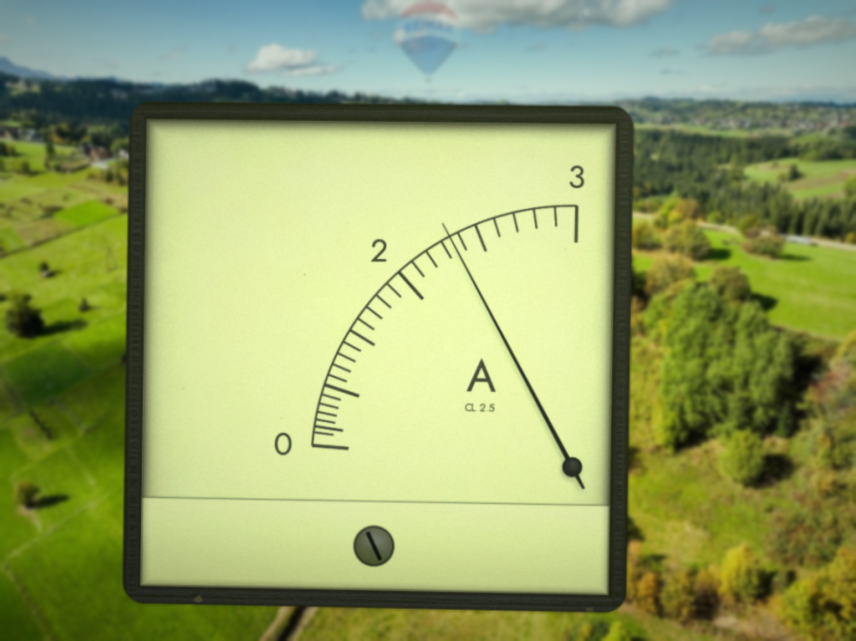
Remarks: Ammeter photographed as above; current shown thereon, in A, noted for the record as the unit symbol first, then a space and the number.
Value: A 2.35
